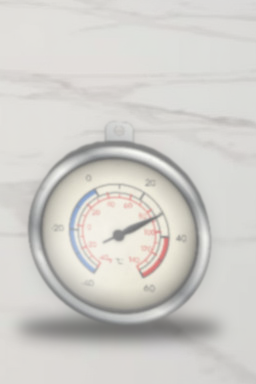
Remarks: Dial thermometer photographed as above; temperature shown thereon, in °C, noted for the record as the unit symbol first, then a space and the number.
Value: °C 30
